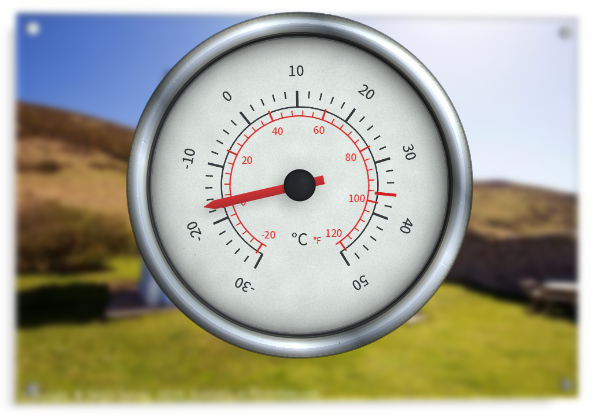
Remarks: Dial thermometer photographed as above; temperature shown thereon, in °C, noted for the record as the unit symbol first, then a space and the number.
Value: °C -17
